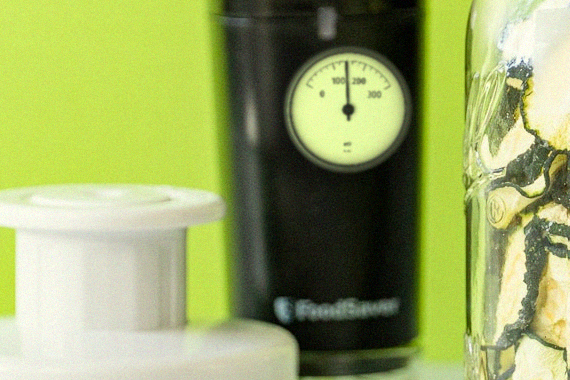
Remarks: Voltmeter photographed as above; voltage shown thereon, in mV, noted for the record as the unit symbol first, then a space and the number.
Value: mV 140
